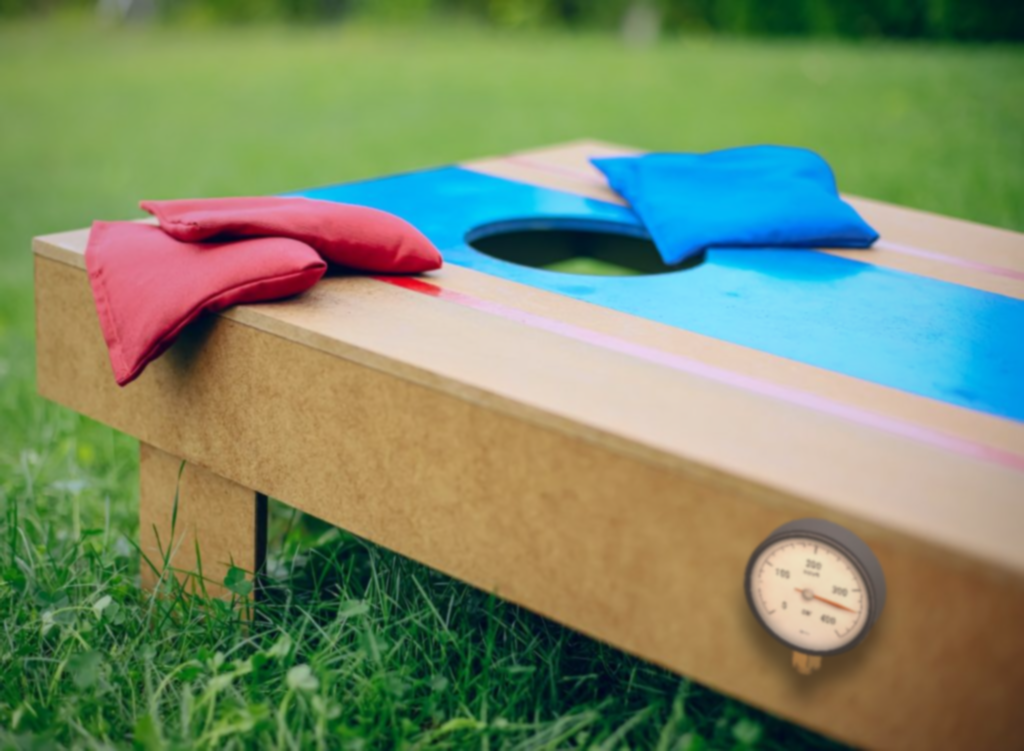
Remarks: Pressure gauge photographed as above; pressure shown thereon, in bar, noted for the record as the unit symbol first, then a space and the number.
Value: bar 340
